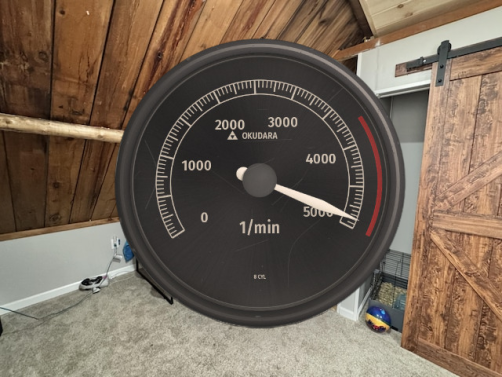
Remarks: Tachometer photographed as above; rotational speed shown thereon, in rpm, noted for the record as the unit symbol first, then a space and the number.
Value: rpm 4900
